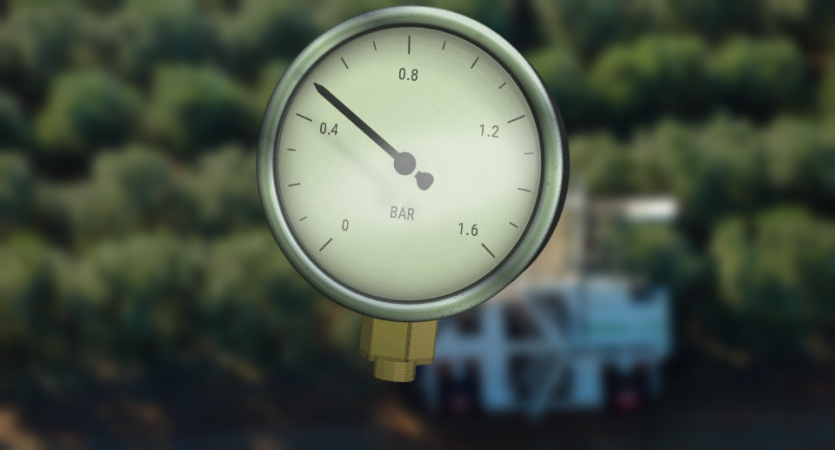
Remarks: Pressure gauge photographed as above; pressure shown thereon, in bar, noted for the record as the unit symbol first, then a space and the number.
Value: bar 0.5
